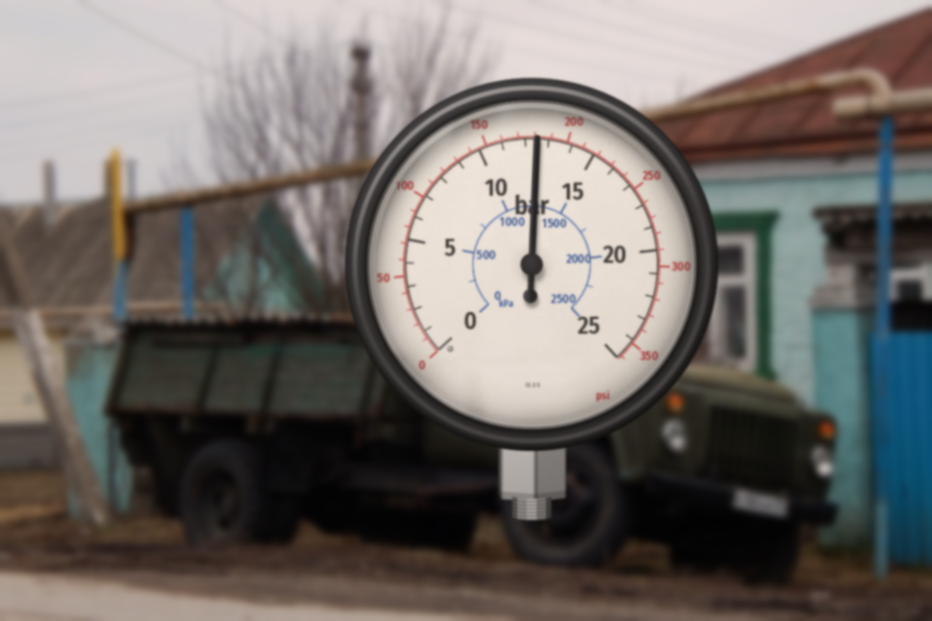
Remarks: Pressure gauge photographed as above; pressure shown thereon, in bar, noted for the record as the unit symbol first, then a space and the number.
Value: bar 12.5
